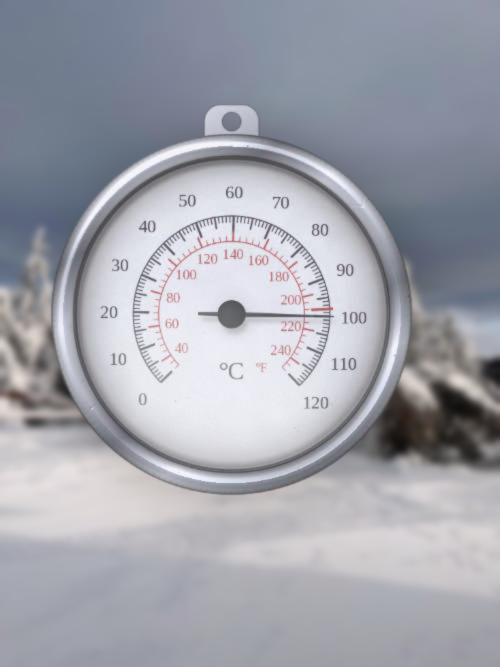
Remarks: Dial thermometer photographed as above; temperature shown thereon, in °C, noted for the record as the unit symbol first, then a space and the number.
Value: °C 100
